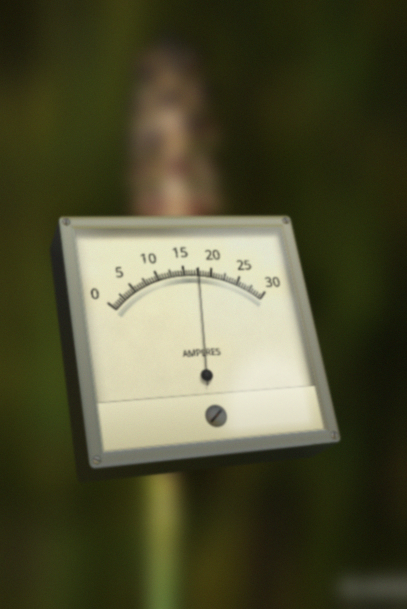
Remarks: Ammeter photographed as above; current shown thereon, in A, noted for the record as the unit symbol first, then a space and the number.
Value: A 17.5
